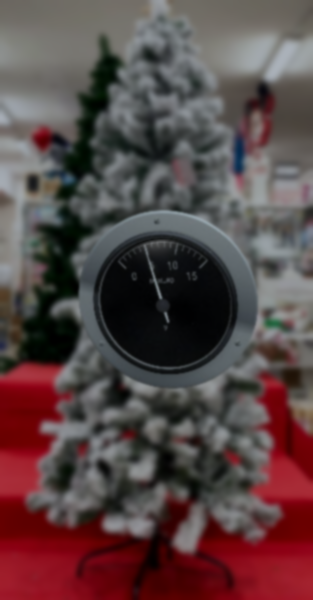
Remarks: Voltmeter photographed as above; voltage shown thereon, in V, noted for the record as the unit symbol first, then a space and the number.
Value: V 5
